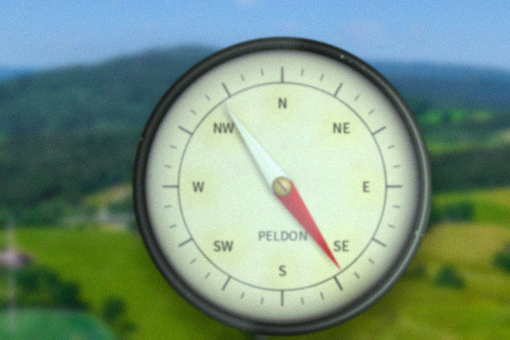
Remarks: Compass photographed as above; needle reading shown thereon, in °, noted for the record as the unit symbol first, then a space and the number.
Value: ° 145
